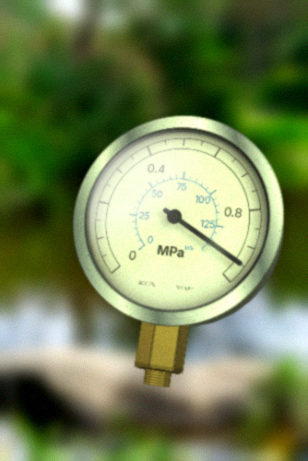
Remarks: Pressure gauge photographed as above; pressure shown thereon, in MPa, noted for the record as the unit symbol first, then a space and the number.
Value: MPa 0.95
